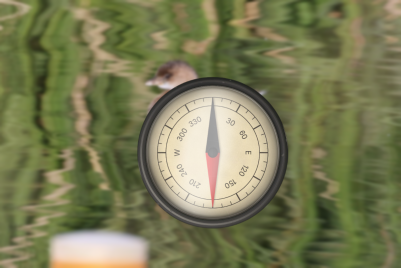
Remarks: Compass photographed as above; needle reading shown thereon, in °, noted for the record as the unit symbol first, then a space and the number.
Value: ° 180
